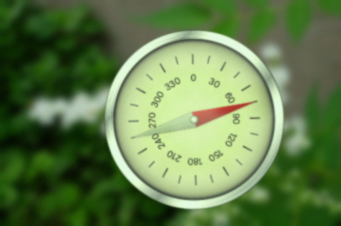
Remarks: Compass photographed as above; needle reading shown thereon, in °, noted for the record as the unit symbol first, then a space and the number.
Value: ° 75
